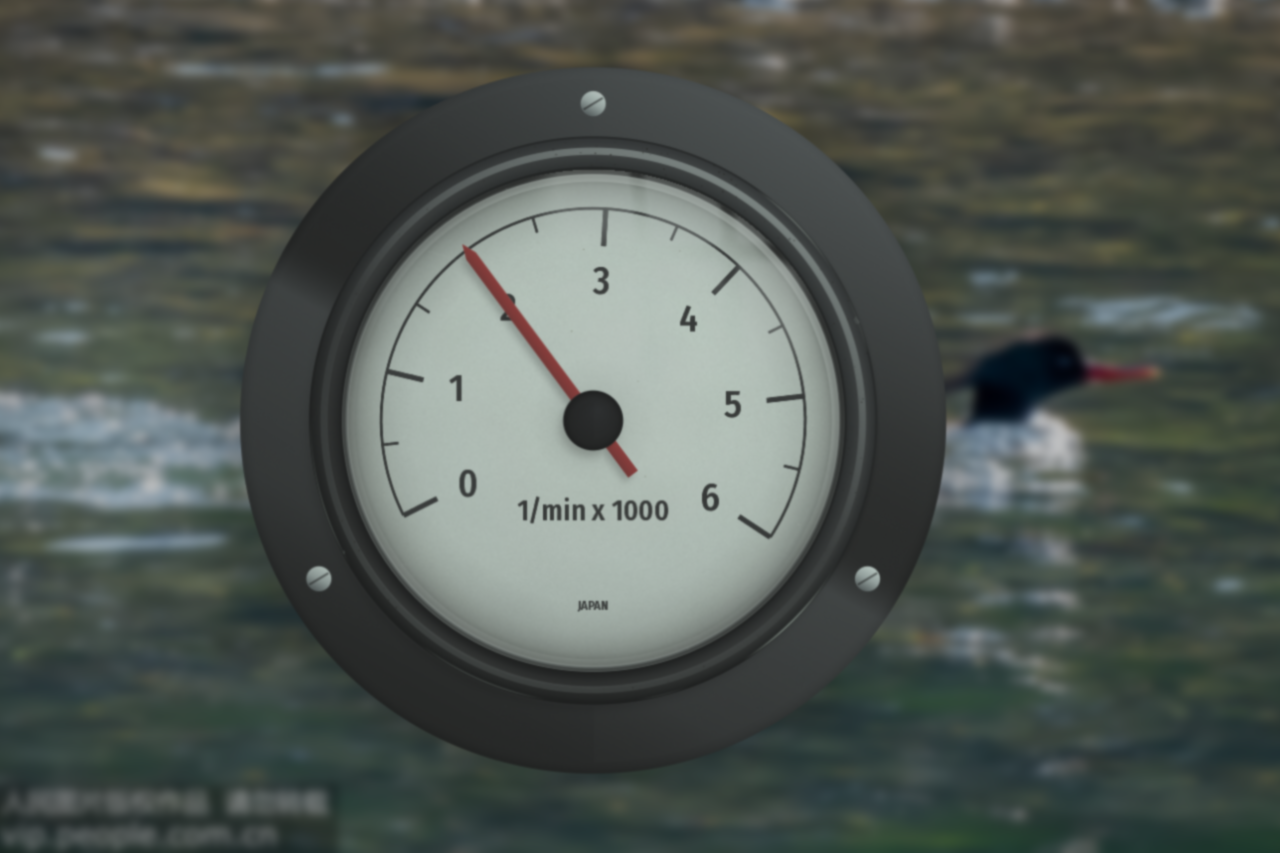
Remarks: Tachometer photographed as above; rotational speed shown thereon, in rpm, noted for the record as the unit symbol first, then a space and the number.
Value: rpm 2000
